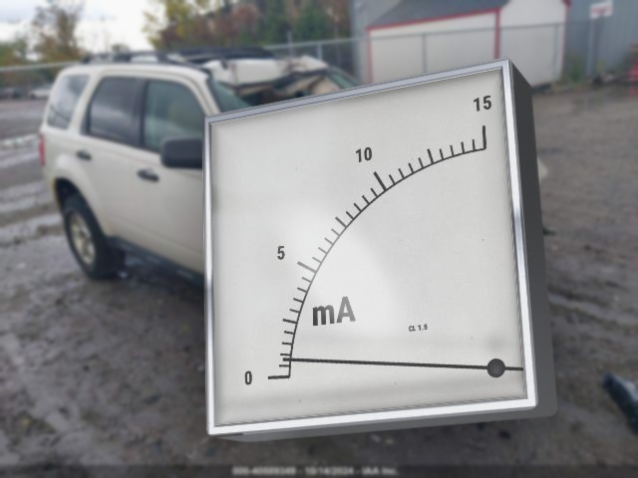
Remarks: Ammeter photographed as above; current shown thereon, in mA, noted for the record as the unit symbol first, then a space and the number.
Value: mA 0.75
